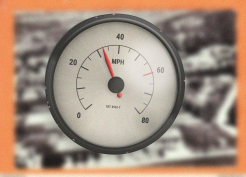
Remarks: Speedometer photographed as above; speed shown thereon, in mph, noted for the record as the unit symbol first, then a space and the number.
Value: mph 32.5
